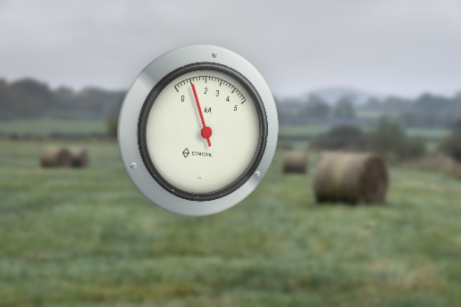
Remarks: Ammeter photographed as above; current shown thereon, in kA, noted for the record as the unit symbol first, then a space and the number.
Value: kA 1
